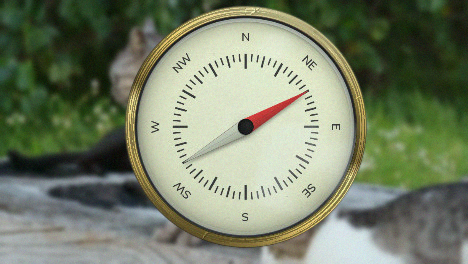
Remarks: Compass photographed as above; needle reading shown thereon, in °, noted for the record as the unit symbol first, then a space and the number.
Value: ° 60
